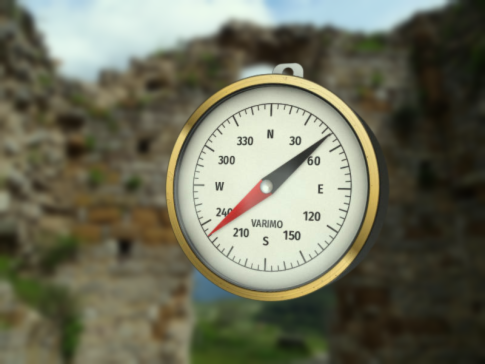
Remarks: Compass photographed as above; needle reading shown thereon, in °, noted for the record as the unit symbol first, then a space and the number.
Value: ° 230
